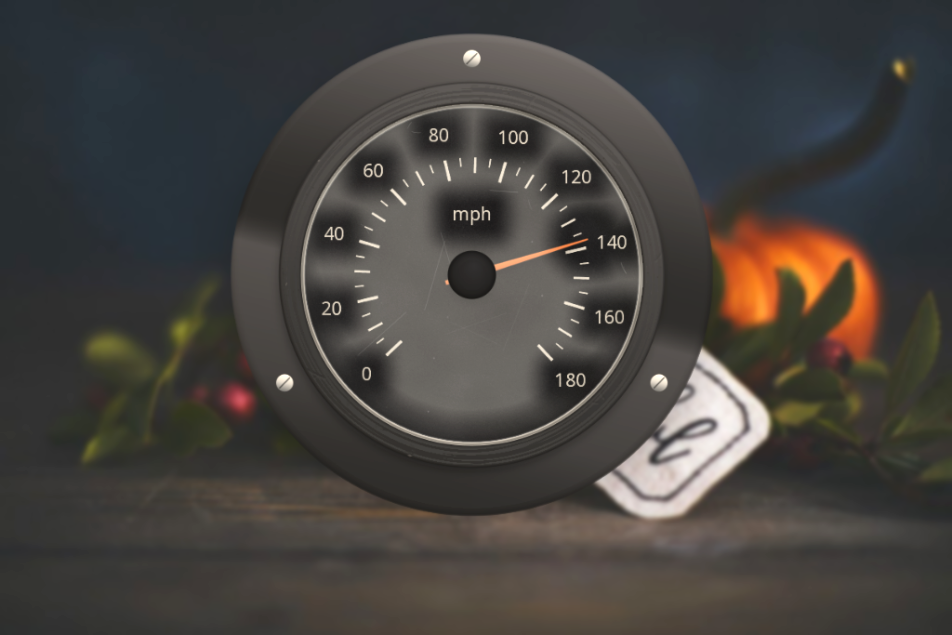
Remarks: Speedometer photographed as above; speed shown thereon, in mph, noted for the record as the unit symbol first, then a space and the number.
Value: mph 137.5
